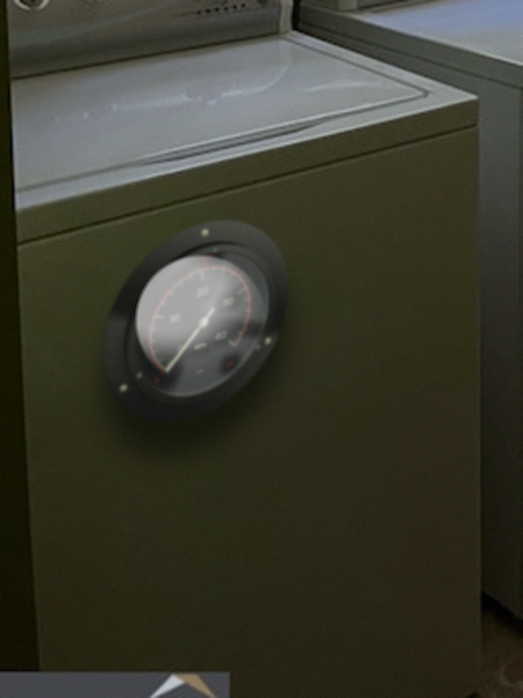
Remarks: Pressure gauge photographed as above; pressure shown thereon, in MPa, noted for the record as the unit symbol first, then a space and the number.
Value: MPa 0
